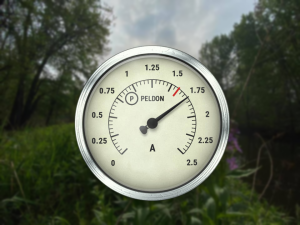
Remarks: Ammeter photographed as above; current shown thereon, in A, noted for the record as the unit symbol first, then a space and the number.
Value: A 1.75
